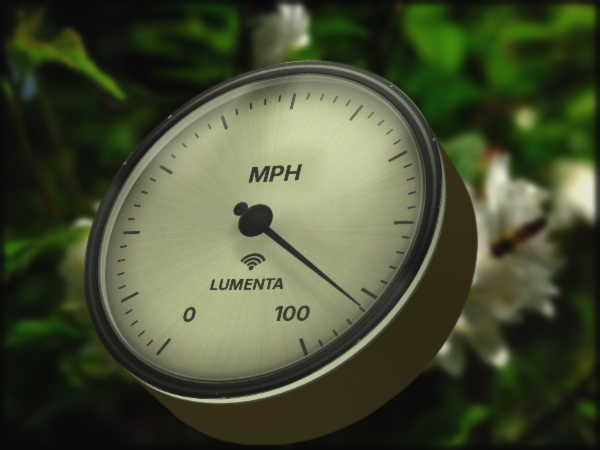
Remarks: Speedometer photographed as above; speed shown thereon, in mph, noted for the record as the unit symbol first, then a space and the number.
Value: mph 92
